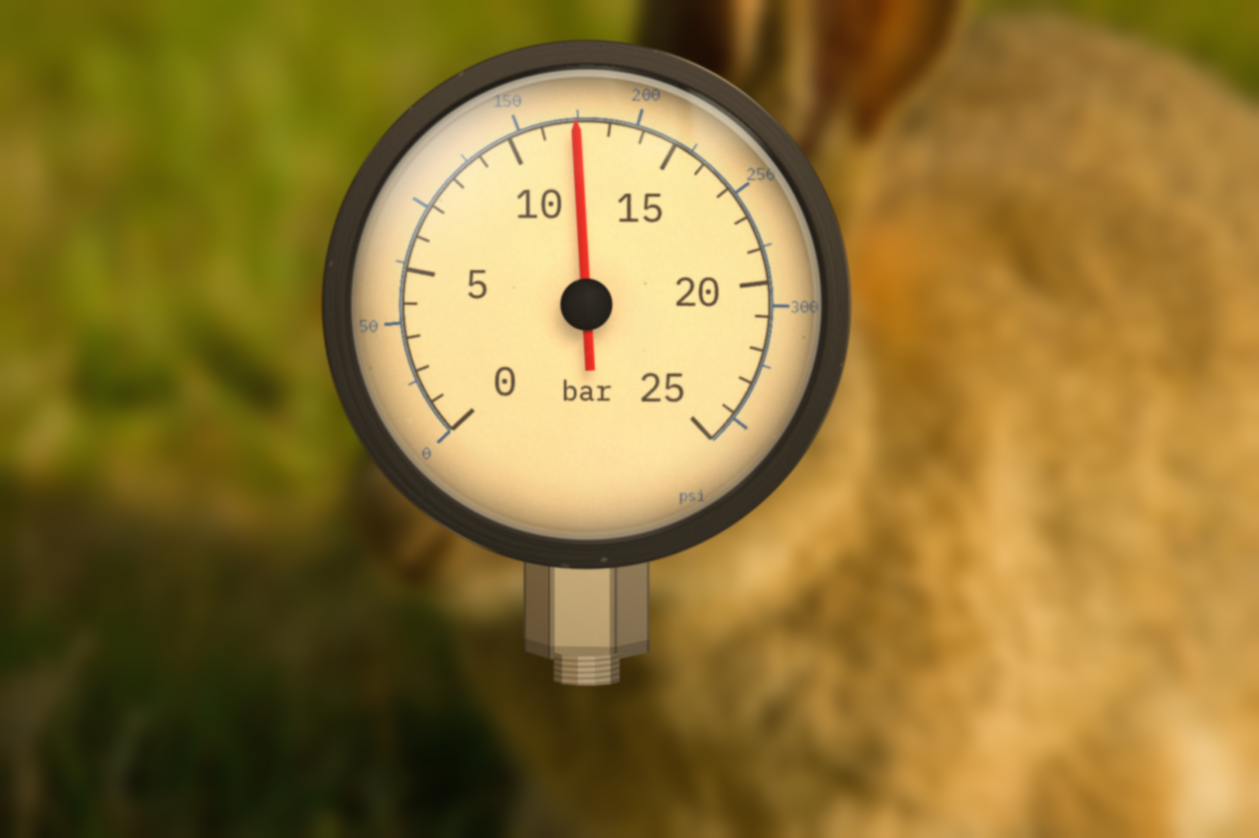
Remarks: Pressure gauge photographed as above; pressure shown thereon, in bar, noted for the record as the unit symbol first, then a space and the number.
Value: bar 12
